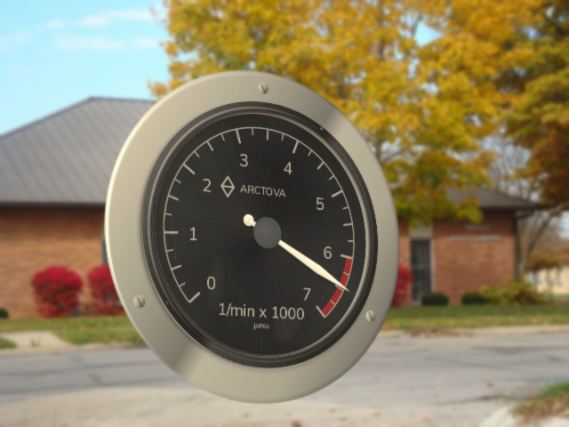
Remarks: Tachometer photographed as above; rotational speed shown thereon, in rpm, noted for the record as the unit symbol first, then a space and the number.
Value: rpm 6500
